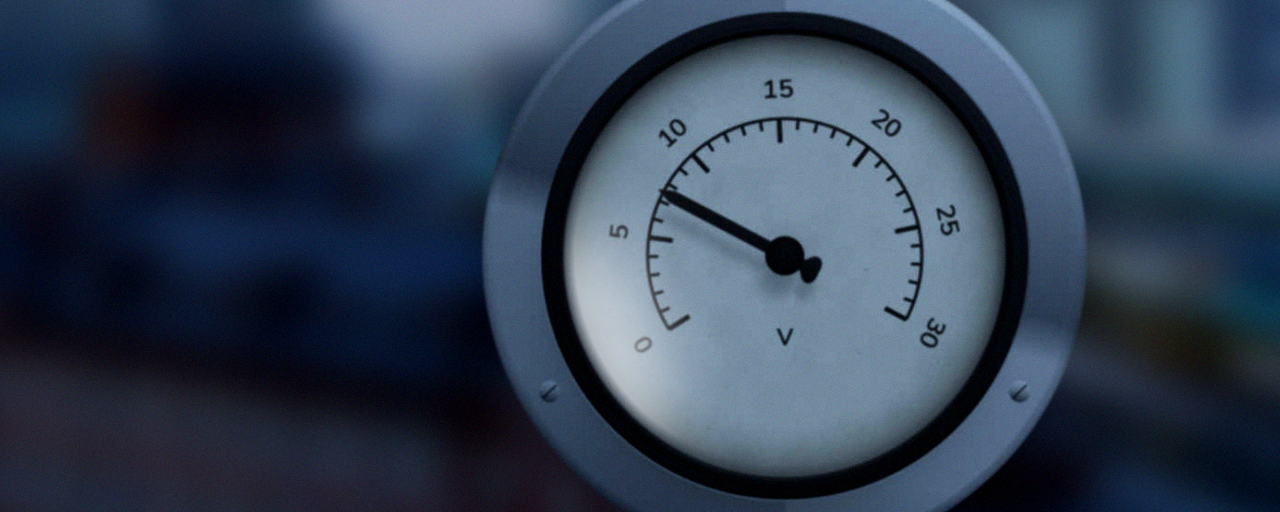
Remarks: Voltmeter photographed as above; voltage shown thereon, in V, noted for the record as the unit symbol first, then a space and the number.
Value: V 7.5
